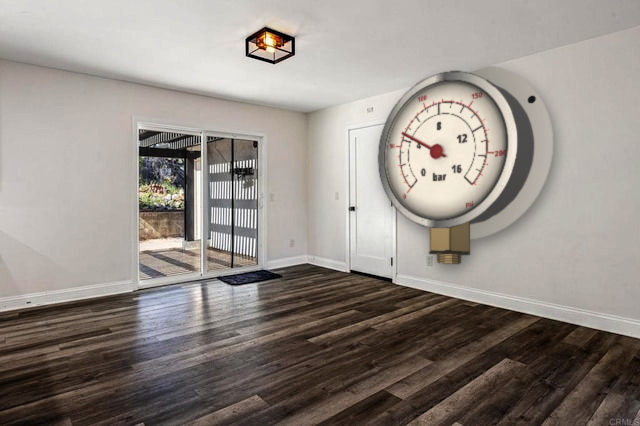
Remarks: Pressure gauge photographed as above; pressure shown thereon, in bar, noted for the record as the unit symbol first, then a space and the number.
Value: bar 4.5
